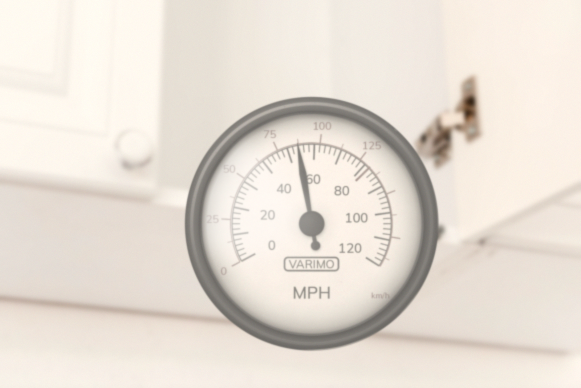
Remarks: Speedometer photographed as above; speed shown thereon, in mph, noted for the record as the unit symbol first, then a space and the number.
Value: mph 54
